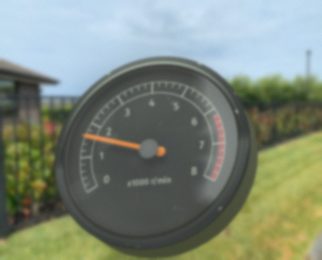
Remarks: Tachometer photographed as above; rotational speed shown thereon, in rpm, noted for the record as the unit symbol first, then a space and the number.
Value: rpm 1600
